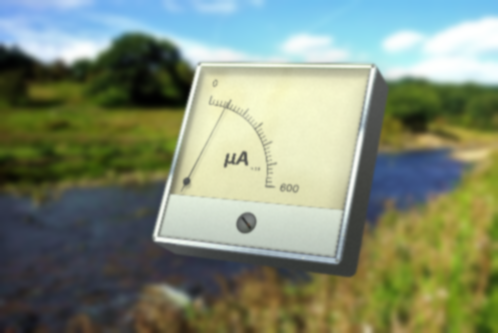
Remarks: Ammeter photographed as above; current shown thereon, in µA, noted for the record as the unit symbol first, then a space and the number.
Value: µA 100
